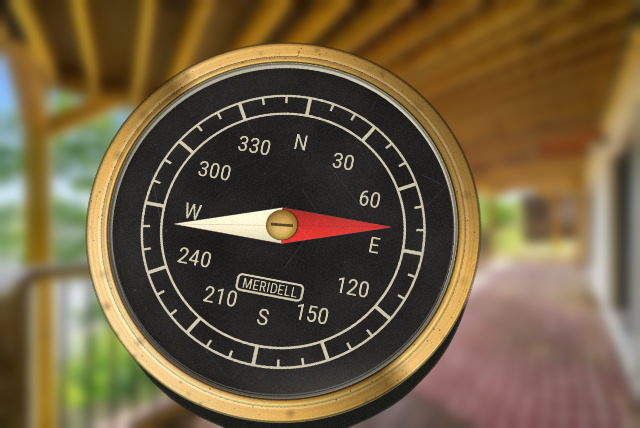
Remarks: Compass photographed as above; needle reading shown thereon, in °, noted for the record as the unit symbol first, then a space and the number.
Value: ° 80
